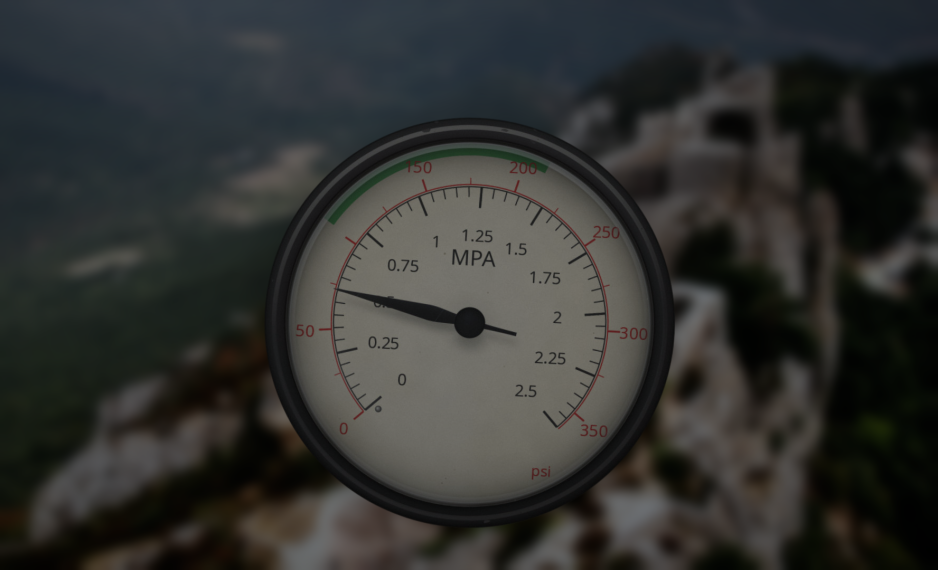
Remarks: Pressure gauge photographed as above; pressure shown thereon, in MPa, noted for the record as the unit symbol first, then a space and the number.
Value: MPa 0.5
